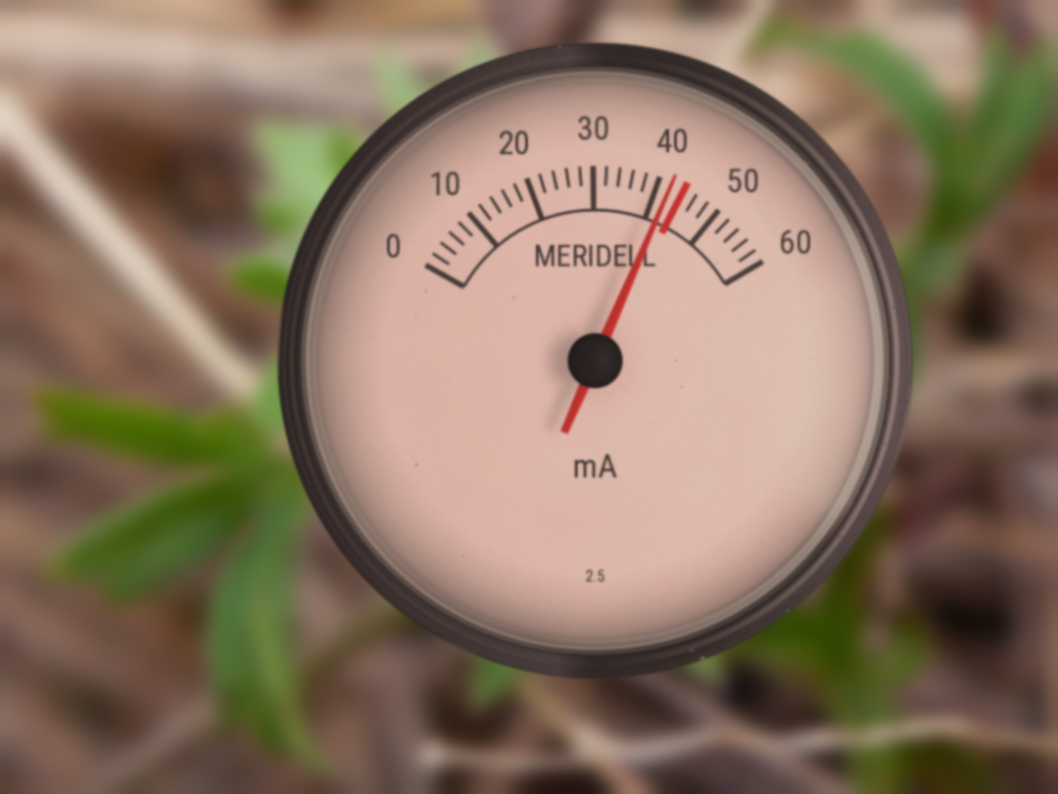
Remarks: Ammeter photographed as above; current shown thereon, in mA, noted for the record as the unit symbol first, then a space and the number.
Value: mA 42
